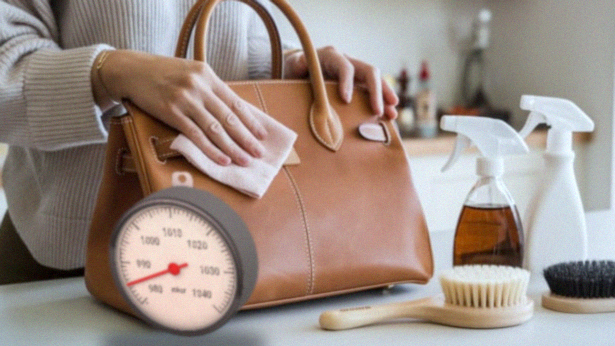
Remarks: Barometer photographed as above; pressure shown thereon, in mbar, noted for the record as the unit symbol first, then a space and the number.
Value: mbar 985
